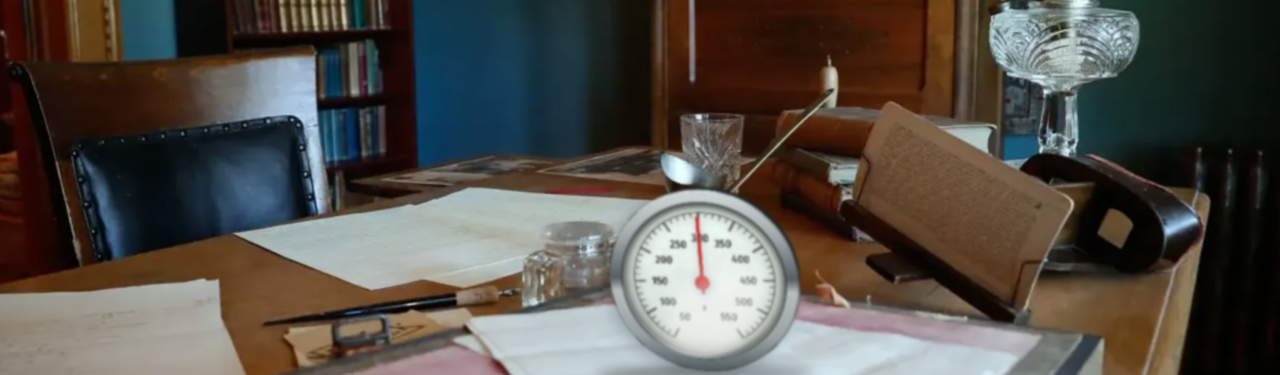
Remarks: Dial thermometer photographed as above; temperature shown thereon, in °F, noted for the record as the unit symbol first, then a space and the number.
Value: °F 300
